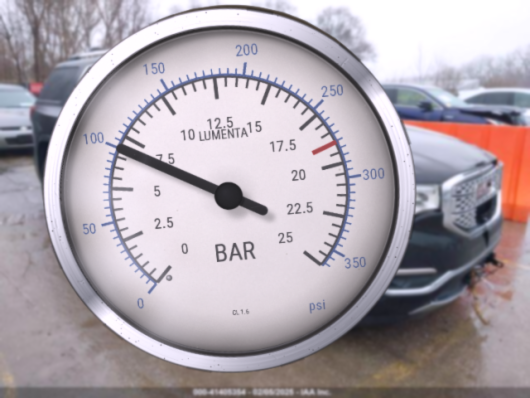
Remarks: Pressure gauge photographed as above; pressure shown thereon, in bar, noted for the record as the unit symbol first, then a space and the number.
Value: bar 7
